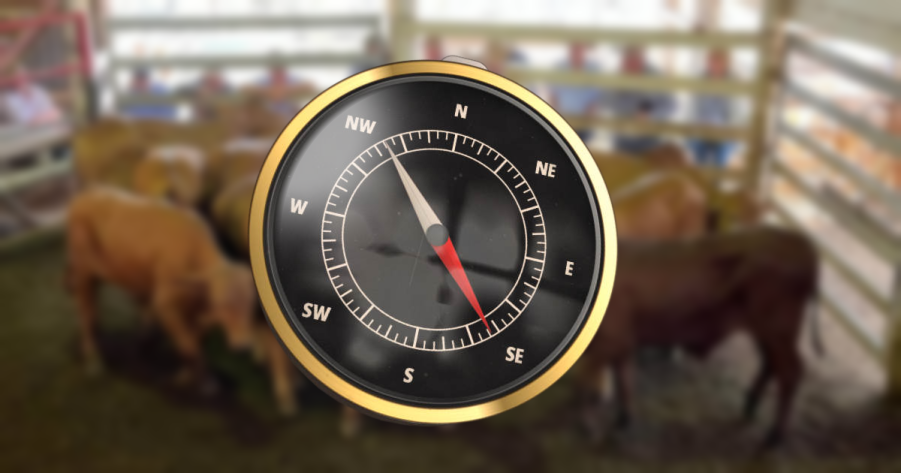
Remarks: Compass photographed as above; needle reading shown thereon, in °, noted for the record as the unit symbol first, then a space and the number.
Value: ° 140
